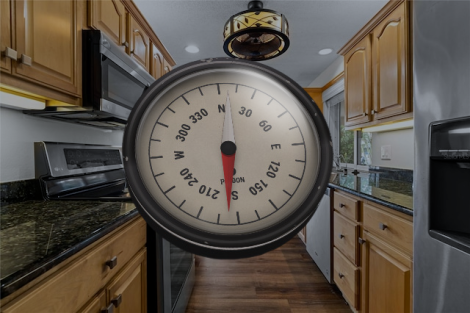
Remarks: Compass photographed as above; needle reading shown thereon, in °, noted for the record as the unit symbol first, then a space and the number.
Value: ° 187.5
